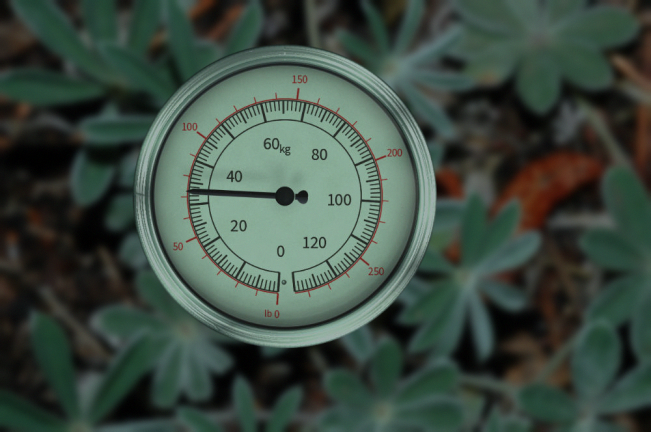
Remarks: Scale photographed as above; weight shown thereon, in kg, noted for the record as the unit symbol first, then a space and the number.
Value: kg 33
